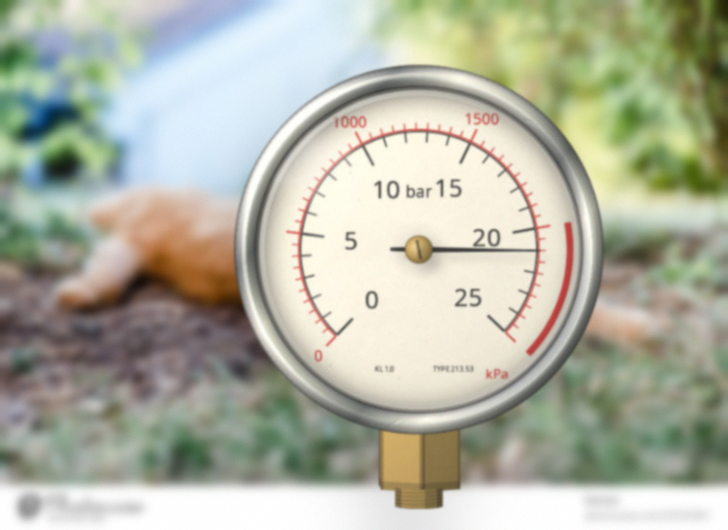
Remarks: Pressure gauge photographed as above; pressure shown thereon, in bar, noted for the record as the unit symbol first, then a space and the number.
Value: bar 21
